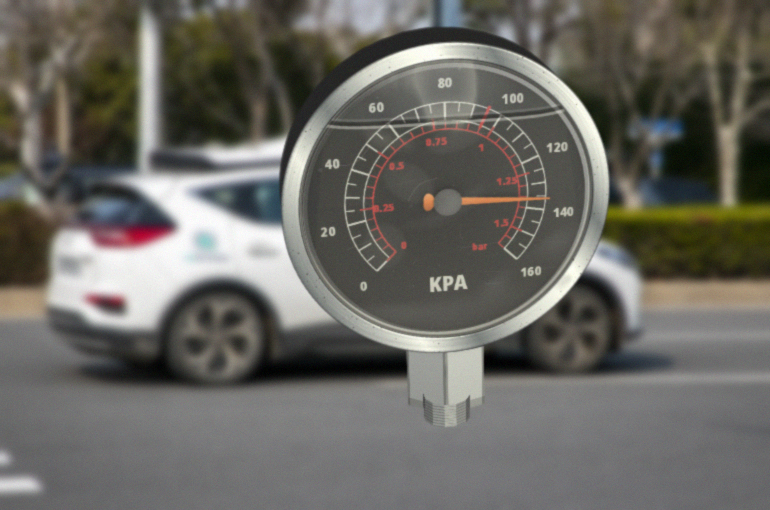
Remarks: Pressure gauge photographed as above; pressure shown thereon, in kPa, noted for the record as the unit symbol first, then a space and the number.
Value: kPa 135
